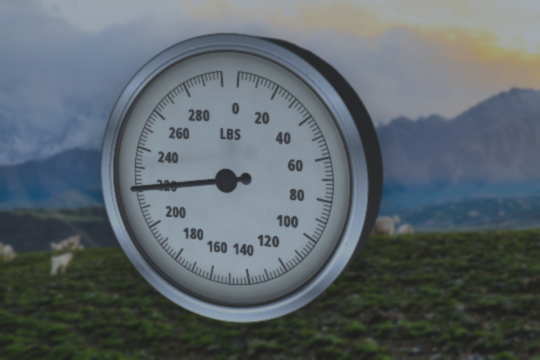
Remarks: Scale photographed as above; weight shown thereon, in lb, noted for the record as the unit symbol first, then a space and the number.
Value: lb 220
